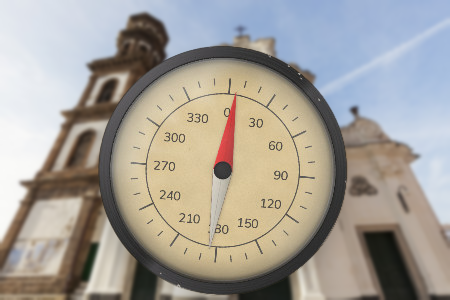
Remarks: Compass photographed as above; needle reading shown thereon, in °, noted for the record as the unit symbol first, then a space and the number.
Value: ° 5
